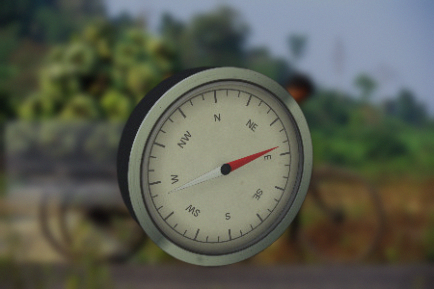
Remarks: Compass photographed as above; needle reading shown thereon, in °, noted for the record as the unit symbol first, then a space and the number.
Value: ° 80
